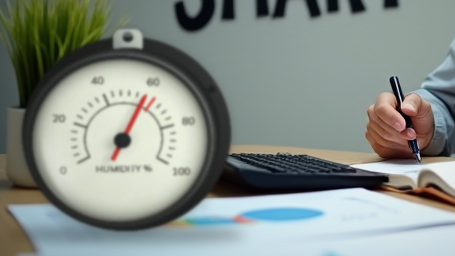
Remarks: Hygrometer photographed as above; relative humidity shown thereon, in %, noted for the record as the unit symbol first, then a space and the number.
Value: % 60
